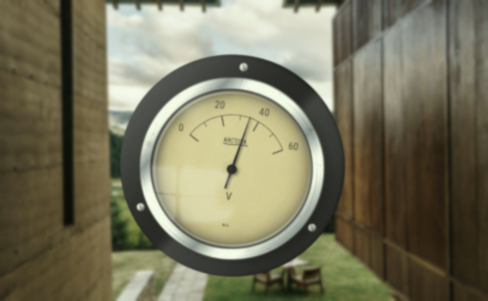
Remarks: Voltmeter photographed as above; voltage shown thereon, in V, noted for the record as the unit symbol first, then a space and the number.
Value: V 35
